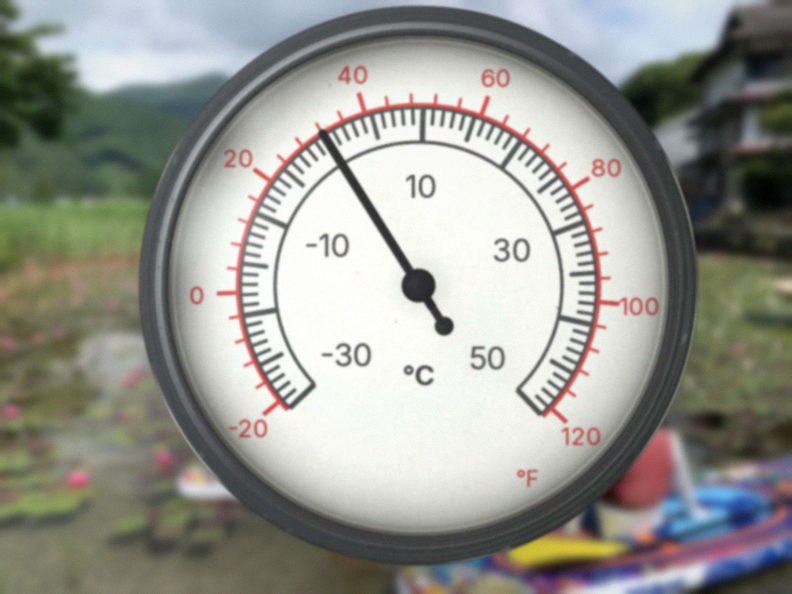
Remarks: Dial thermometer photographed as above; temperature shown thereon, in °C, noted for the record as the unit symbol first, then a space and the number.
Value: °C 0
